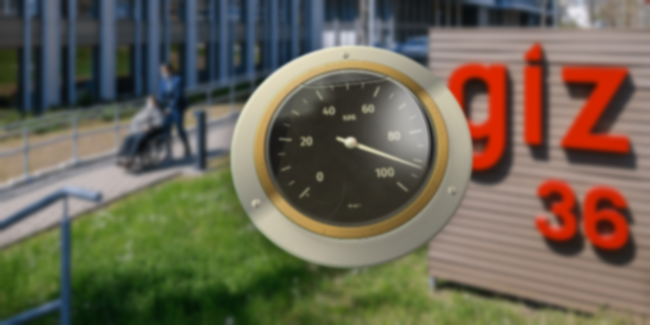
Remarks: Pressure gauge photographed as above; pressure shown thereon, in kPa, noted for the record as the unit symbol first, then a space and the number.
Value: kPa 92.5
